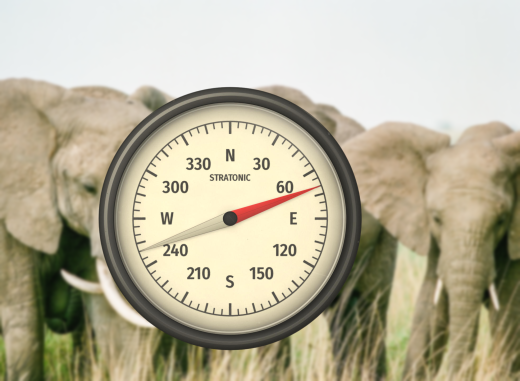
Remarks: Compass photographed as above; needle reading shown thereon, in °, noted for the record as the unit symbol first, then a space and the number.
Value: ° 70
